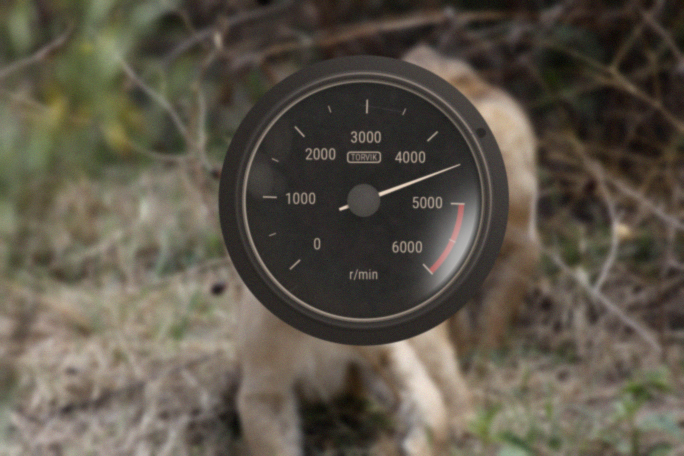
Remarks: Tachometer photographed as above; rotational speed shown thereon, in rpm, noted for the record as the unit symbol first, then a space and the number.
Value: rpm 4500
